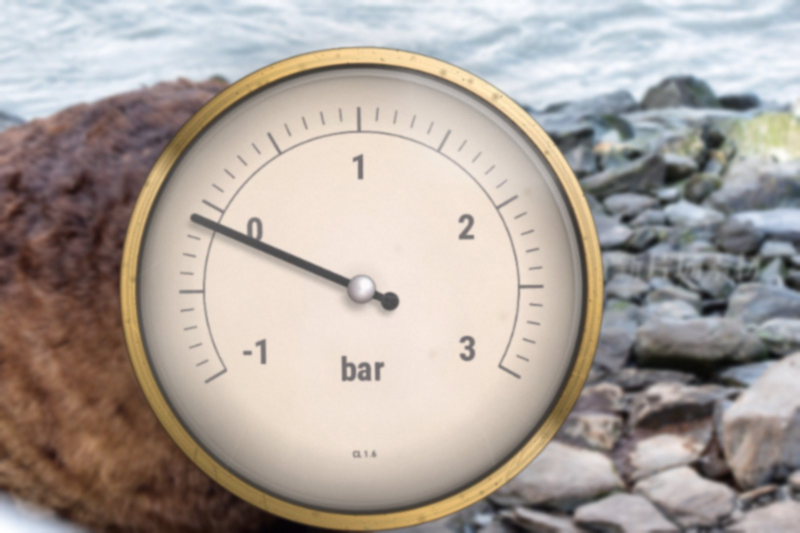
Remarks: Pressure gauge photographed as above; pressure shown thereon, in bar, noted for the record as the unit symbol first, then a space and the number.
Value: bar -0.1
